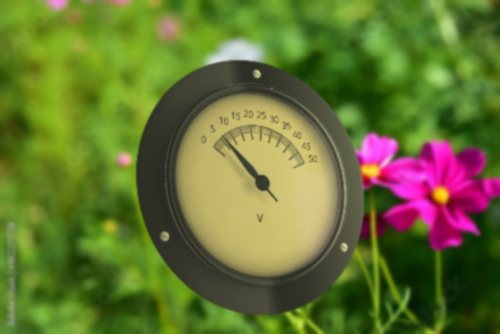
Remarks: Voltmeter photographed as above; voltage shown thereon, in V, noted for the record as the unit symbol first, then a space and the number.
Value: V 5
